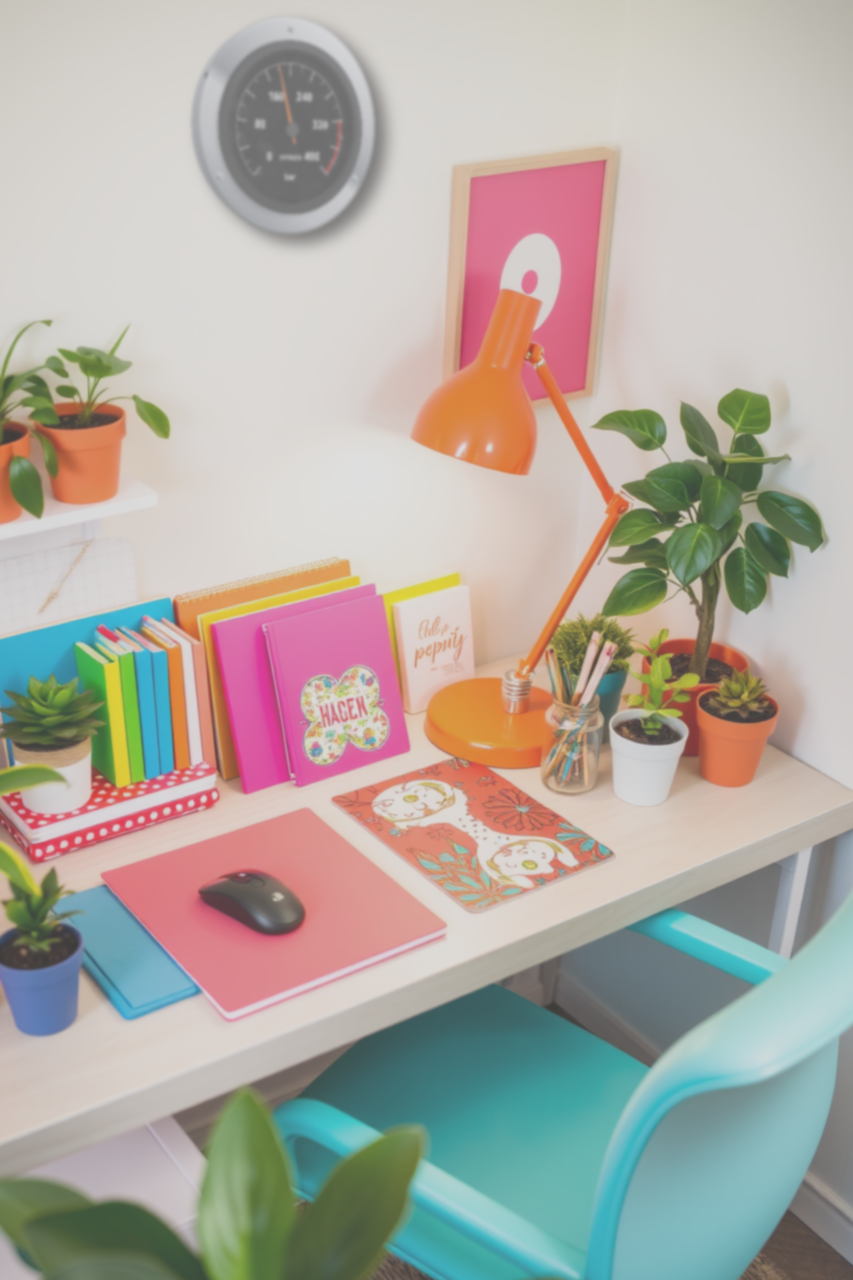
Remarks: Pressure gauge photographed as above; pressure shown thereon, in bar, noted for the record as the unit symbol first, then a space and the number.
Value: bar 180
